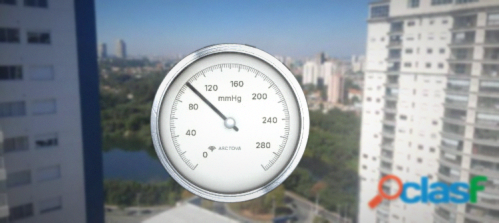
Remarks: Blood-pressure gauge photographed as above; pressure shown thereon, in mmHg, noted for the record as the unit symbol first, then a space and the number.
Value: mmHg 100
